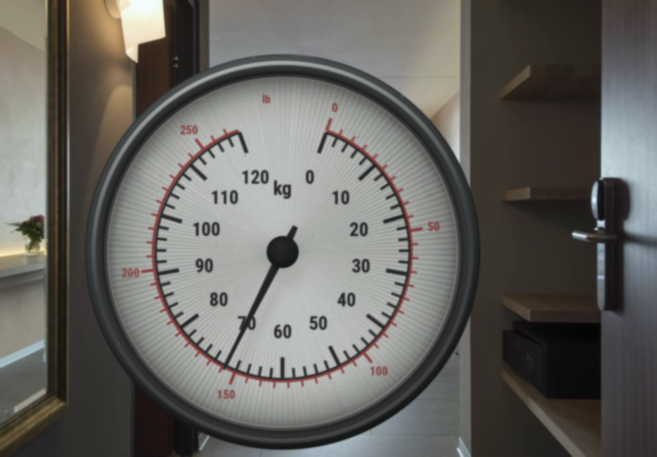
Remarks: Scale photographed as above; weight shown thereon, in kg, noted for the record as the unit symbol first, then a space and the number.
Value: kg 70
